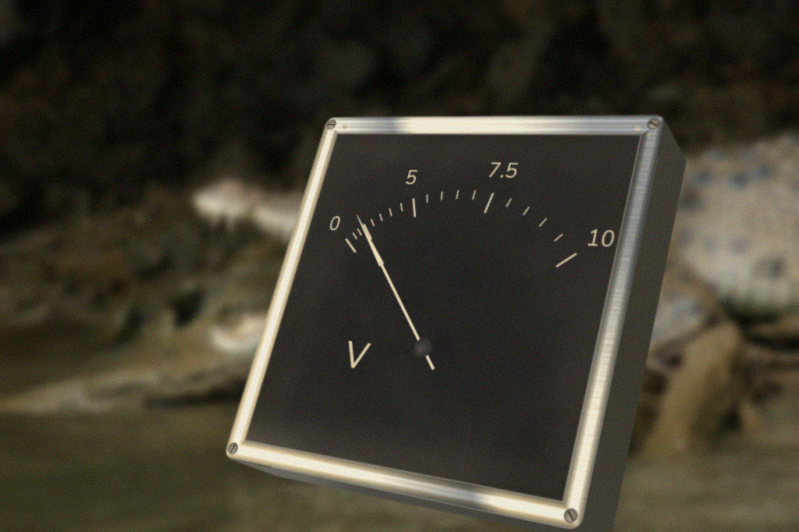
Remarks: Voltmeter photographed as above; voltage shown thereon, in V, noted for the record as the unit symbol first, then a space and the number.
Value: V 2.5
